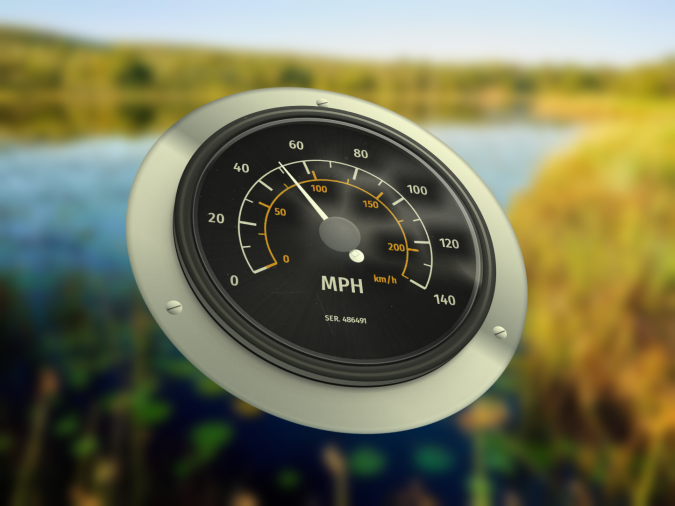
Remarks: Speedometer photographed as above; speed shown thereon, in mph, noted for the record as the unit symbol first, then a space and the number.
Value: mph 50
